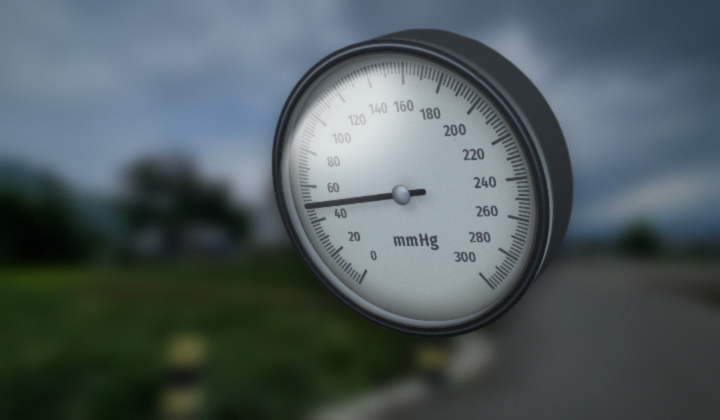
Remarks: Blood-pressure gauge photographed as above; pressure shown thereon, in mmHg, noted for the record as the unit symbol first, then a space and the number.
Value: mmHg 50
